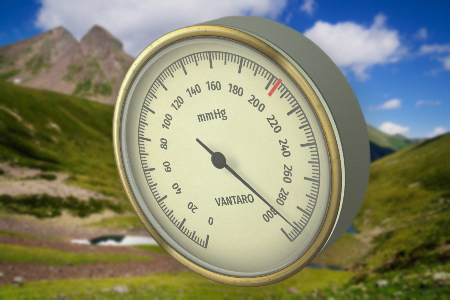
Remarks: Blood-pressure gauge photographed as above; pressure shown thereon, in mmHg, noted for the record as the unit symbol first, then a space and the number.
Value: mmHg 290
